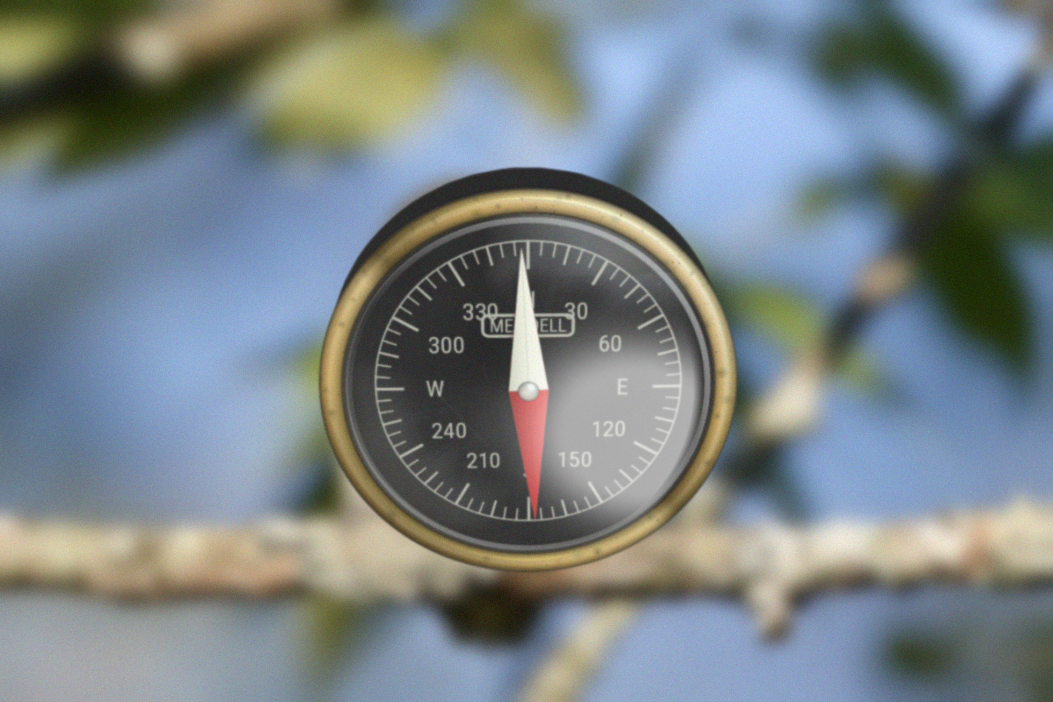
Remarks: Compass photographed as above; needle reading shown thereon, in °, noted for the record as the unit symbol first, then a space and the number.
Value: ° 177.5
